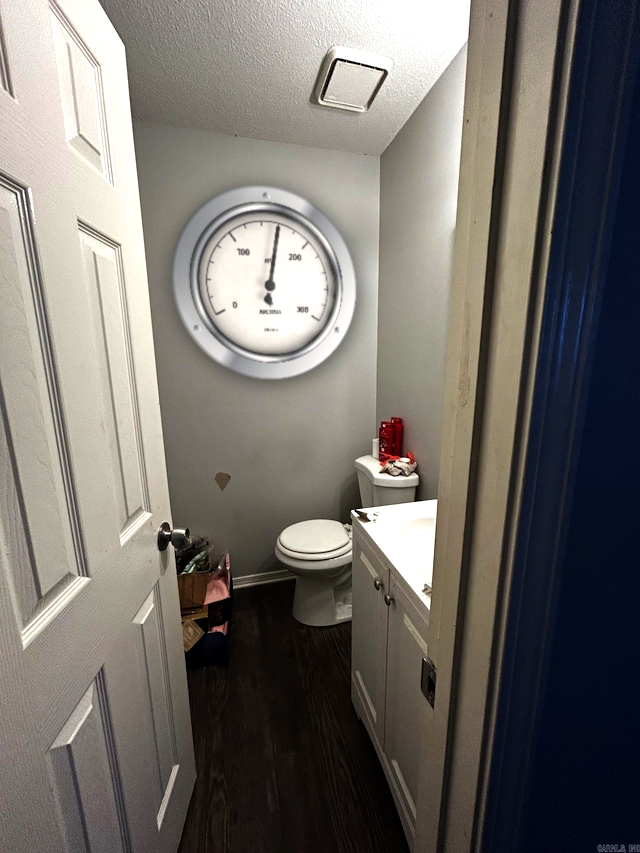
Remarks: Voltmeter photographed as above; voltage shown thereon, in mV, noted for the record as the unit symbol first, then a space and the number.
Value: mV 160
